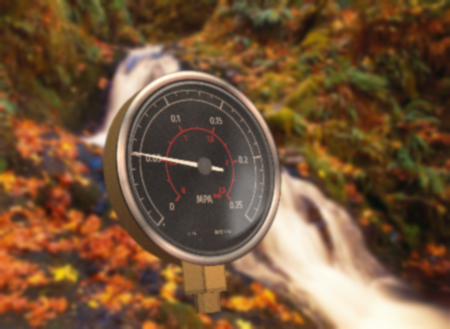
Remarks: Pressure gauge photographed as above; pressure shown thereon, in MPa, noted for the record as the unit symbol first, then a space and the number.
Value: MPa 0.05
